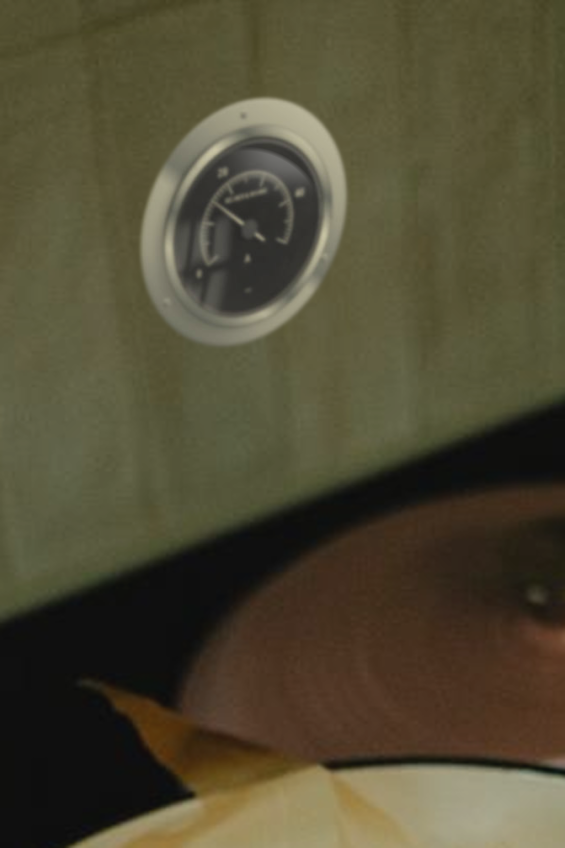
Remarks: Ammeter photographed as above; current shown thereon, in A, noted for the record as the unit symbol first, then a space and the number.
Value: A 15
